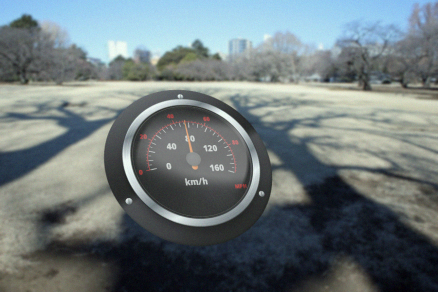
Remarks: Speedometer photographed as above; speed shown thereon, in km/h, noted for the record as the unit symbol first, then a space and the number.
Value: km/h 75
